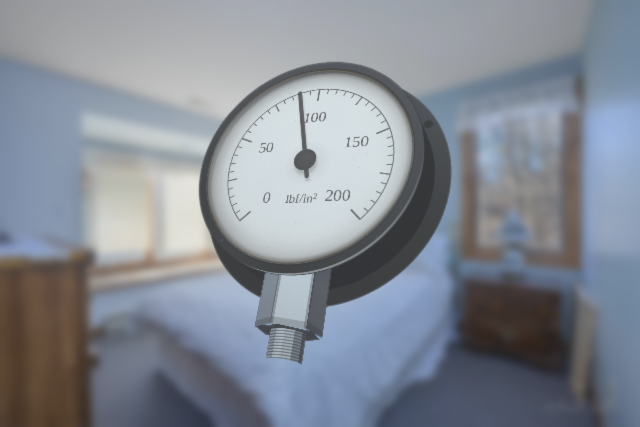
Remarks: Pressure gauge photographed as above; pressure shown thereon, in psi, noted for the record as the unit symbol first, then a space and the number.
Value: psi 90
